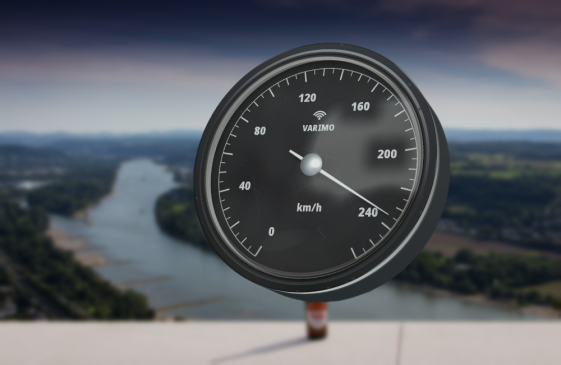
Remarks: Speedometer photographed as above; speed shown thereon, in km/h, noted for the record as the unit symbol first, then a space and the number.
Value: km/h 235
